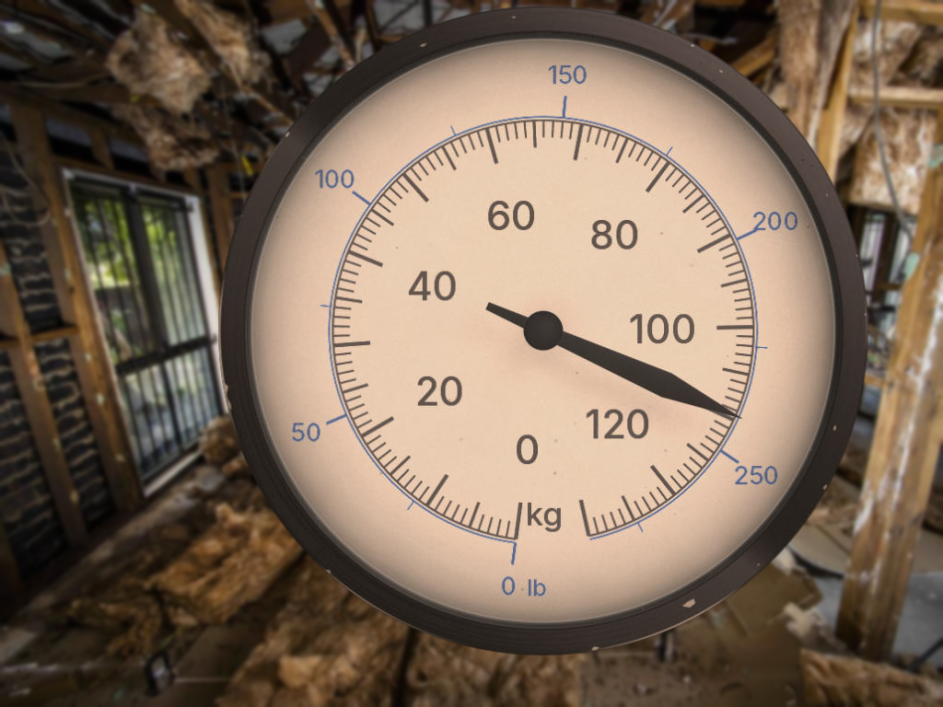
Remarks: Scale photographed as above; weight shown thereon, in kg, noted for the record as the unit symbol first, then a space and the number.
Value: kg 109.5
